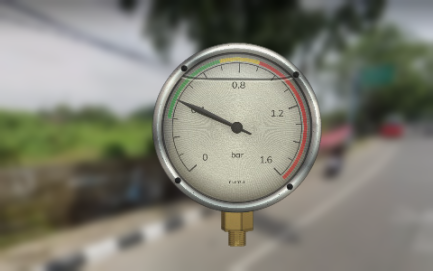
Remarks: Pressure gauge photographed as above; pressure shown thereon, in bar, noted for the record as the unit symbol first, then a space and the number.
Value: bar 0.4
